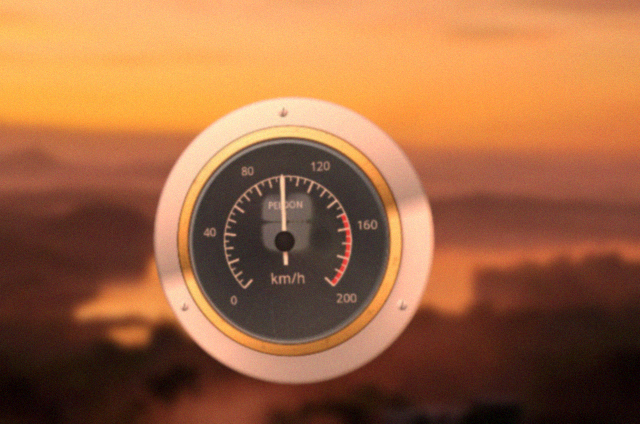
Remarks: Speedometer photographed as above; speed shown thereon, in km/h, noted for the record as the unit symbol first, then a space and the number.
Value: km/h 100
